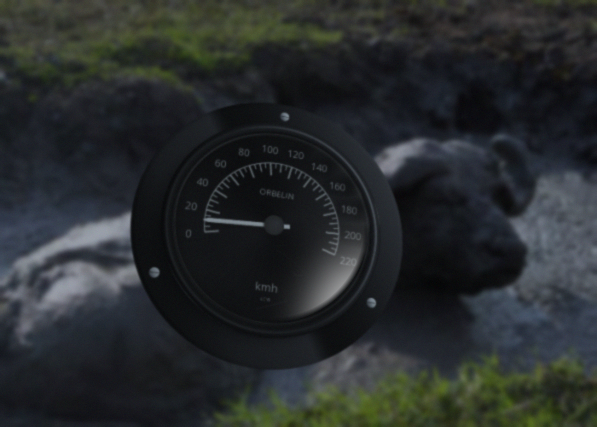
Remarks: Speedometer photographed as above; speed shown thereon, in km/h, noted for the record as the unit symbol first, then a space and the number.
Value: km/h 10
